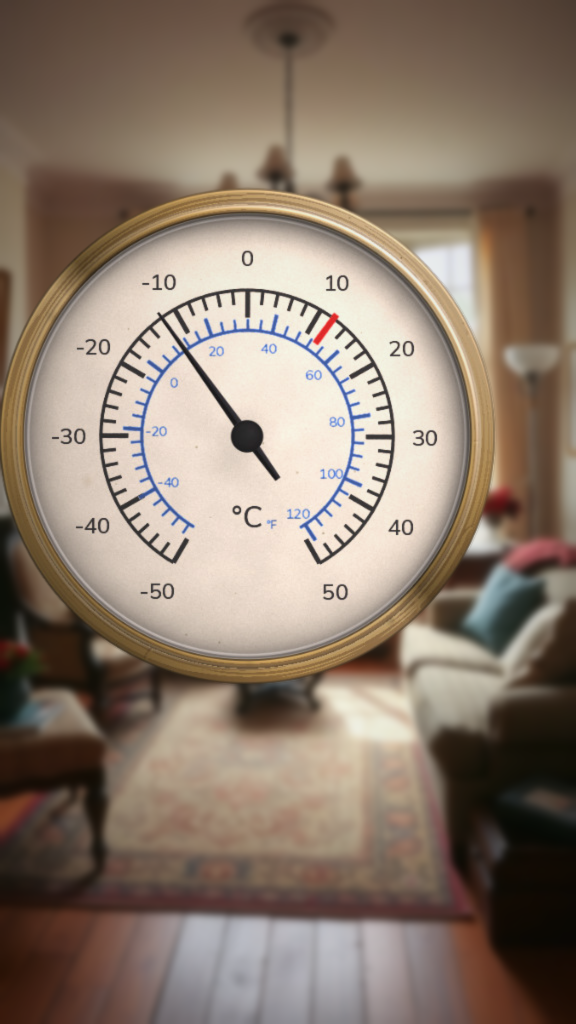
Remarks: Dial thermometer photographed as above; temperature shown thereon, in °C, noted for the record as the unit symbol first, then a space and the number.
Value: °C -12
